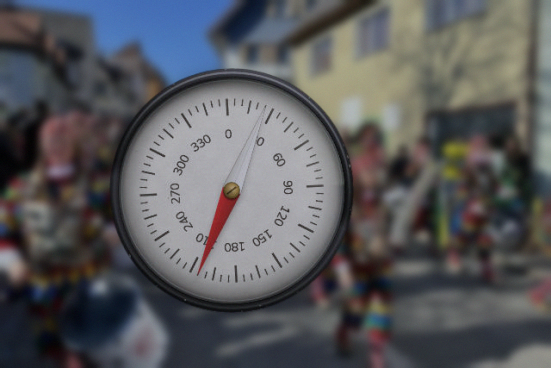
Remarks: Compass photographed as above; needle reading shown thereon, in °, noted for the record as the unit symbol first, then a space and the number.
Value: ° 205
